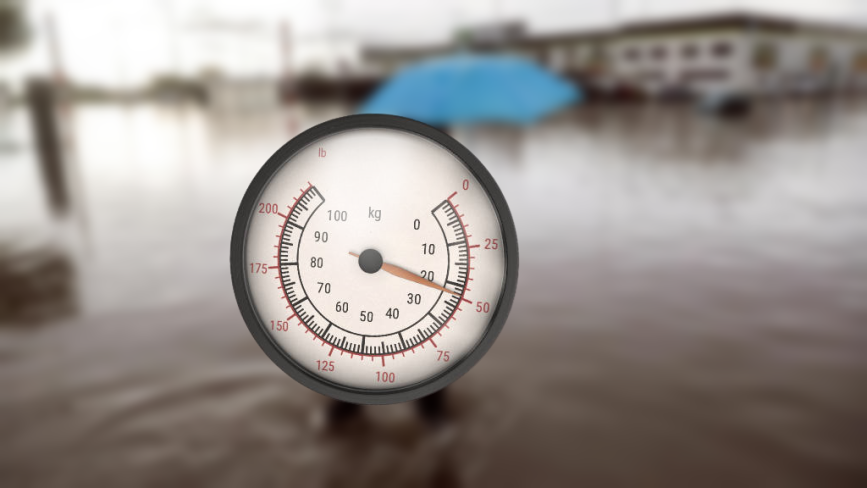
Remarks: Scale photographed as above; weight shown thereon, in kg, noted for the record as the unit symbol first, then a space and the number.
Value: kg 22
